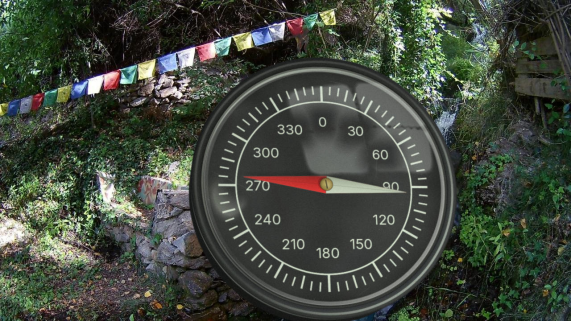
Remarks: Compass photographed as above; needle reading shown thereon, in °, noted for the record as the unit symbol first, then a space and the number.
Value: ° 275
